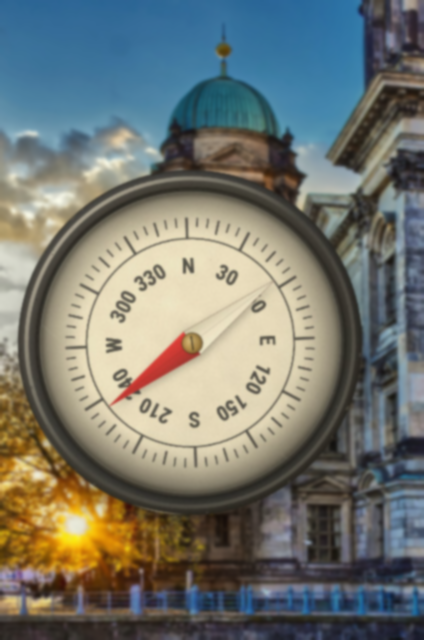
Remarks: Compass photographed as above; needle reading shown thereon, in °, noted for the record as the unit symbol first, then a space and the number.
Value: ° 235
